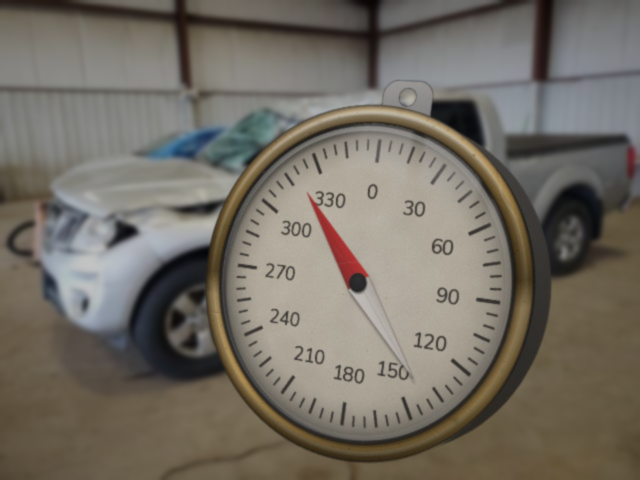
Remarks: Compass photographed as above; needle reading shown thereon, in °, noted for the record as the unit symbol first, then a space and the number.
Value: ° 320
